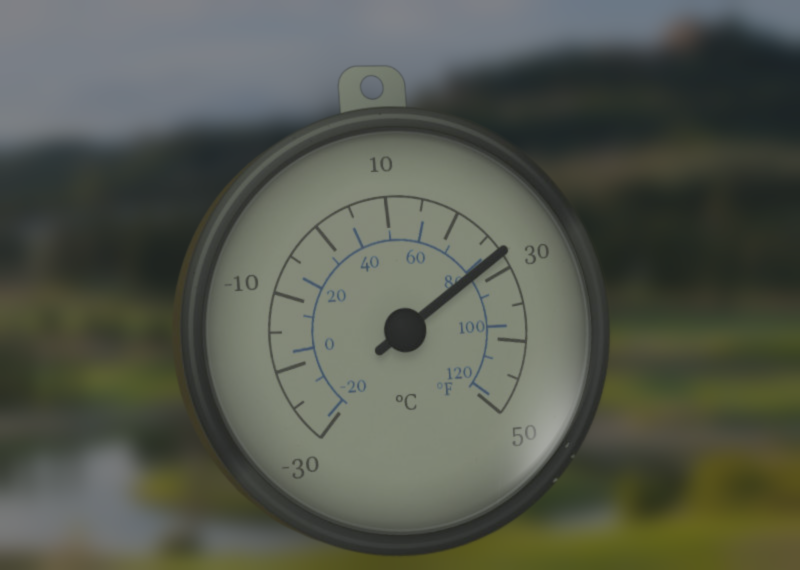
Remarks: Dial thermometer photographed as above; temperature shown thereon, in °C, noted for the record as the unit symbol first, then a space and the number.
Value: °C 27.5
